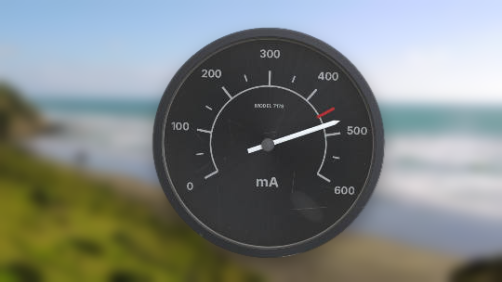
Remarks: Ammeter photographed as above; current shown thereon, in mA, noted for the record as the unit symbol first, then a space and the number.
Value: mA 475
